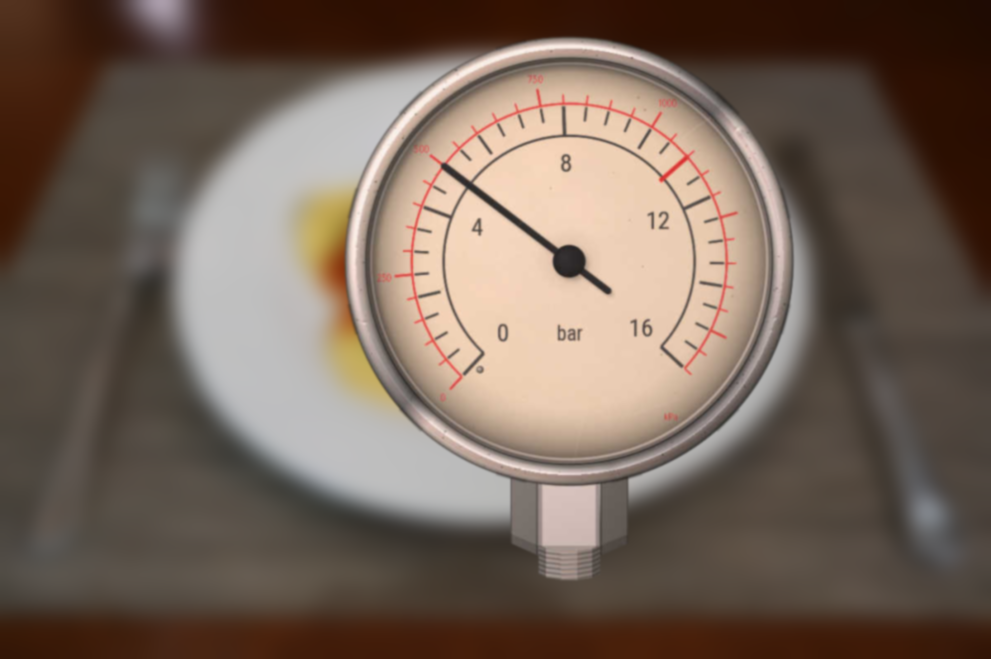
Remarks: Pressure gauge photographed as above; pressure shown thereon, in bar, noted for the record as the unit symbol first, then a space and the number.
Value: bar 5
